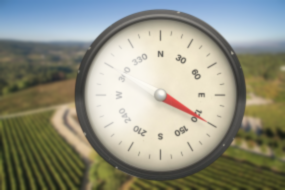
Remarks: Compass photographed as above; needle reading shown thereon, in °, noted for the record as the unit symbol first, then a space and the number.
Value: ° 120
